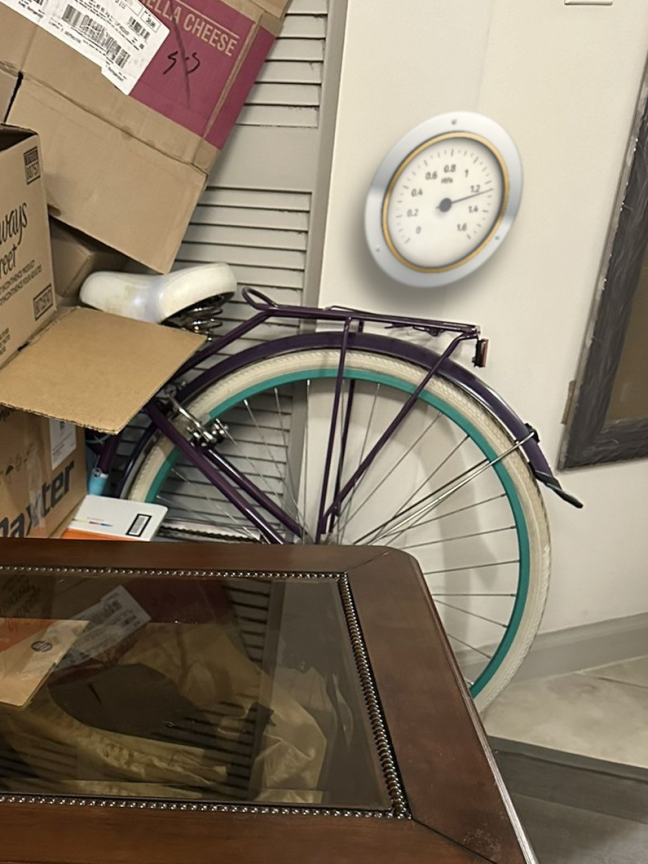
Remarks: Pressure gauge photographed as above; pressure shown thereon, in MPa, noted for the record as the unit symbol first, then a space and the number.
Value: MPa 1.25
